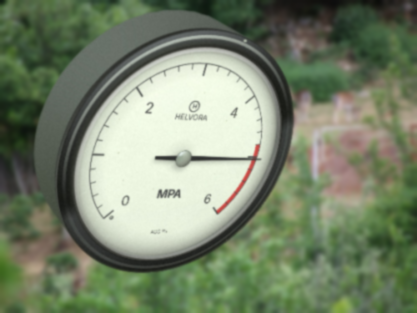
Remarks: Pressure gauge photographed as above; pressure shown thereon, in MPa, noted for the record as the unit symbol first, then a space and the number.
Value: MPa 5
